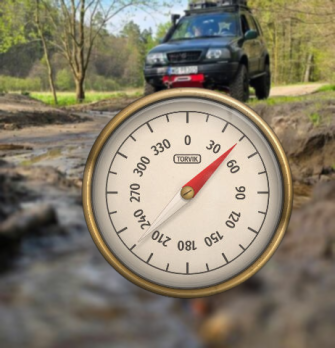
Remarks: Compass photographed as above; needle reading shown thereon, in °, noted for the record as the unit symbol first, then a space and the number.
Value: ° 45
